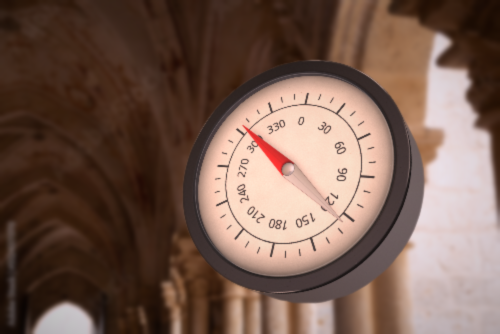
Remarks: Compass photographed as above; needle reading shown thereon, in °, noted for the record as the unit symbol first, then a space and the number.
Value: ° 305
